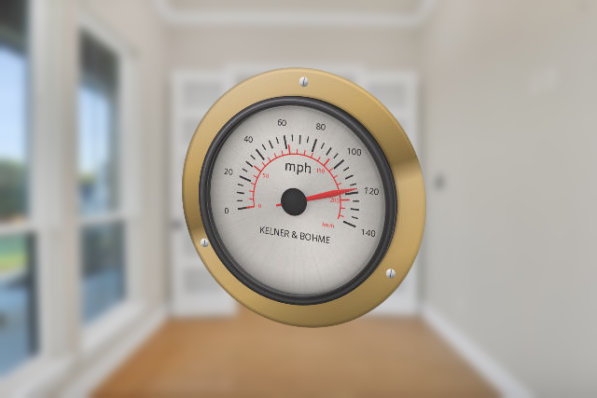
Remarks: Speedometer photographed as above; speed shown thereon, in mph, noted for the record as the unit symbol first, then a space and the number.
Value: mph 117.5
